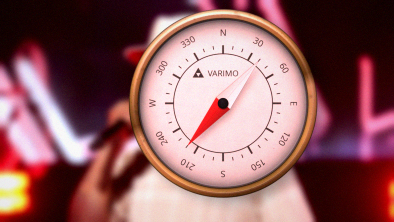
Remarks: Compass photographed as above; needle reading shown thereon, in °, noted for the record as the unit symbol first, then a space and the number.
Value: ° 220
